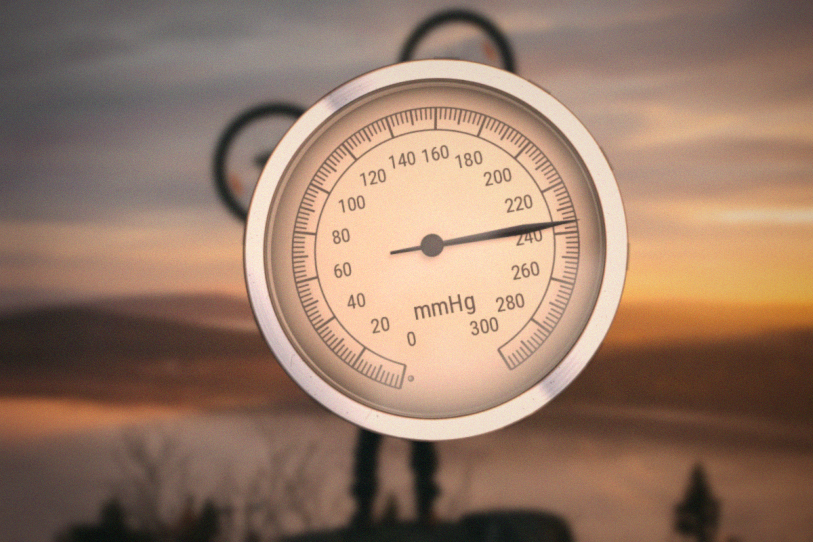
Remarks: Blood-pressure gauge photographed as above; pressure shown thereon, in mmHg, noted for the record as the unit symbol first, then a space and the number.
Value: mmHg 236
